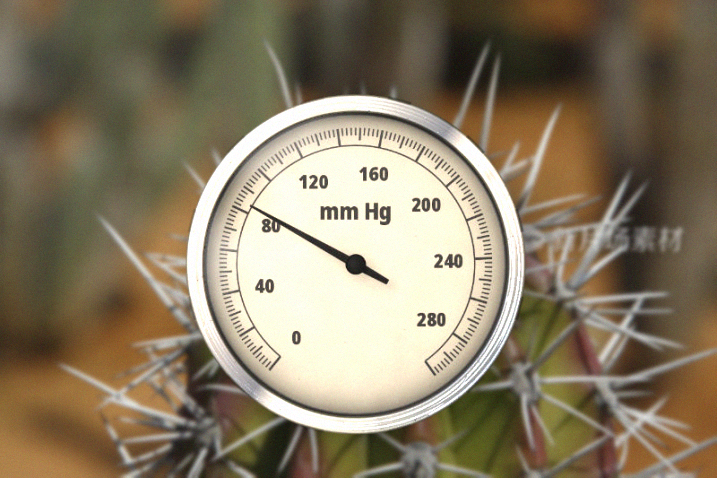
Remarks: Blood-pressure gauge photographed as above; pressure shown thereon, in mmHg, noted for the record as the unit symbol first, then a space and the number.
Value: mmHg 84
